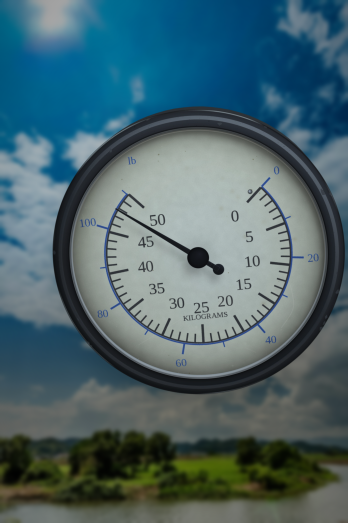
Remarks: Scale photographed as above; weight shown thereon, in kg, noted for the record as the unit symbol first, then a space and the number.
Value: kg 48
